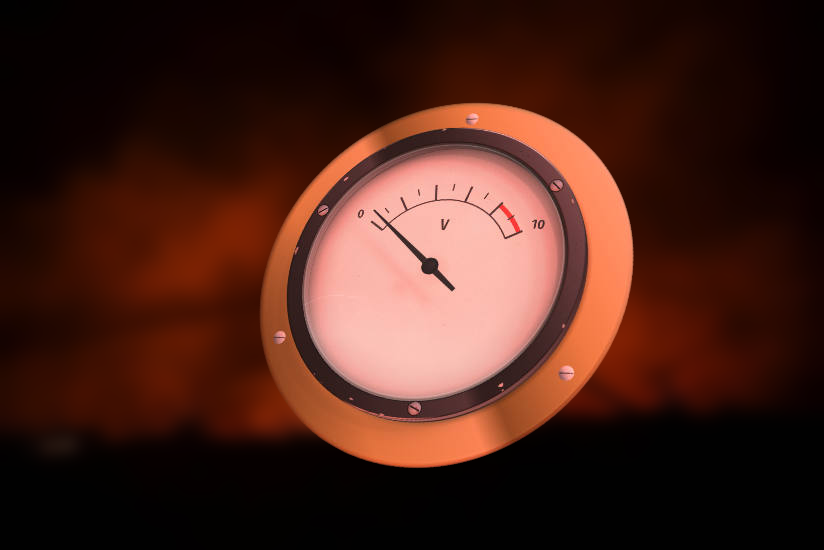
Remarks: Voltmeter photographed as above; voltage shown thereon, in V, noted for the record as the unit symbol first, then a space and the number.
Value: V 0.5
